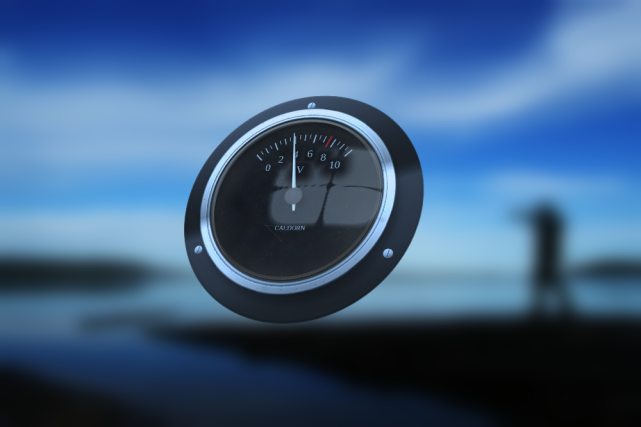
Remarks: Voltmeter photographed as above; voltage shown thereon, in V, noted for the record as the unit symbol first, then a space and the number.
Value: V 4
